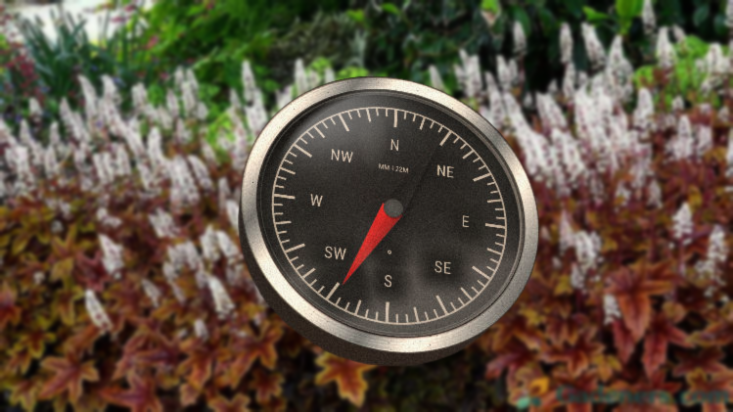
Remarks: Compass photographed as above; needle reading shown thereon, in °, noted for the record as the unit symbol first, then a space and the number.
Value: ° 207.5
